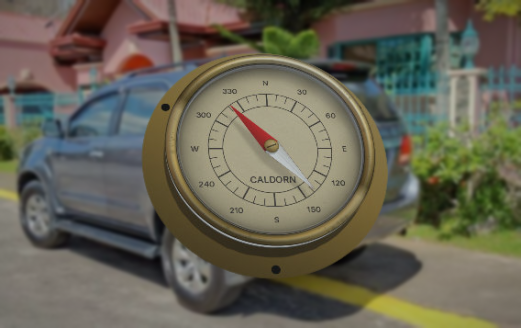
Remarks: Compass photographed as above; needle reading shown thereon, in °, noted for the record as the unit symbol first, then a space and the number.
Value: ° 320
